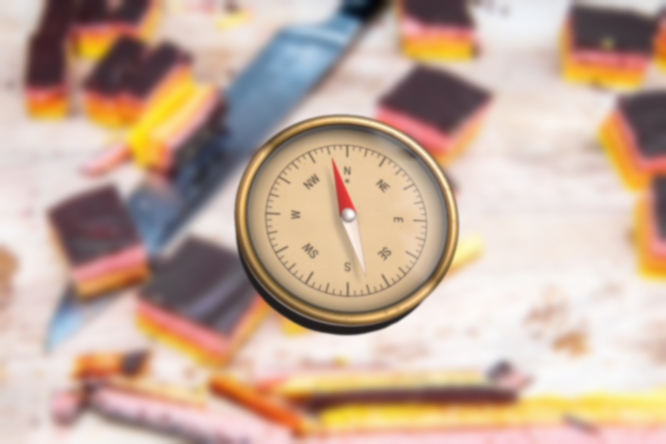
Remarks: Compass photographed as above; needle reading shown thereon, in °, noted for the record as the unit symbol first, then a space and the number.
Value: ° 345
